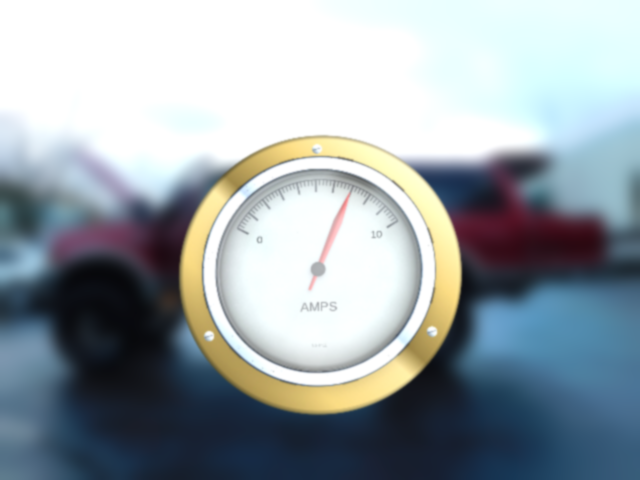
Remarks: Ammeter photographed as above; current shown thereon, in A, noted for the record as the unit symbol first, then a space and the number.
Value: A 7
